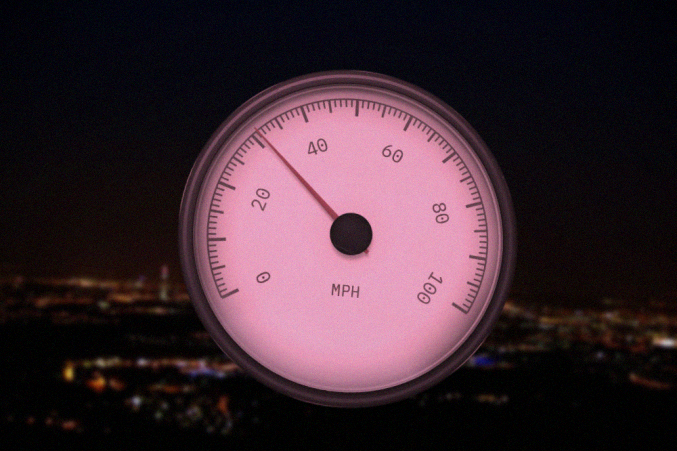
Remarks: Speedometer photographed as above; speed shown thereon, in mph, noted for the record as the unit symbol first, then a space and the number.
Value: mph 31
